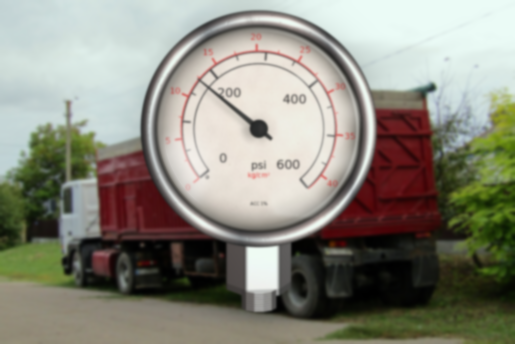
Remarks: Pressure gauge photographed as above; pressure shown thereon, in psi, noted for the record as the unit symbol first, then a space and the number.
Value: psi 175
